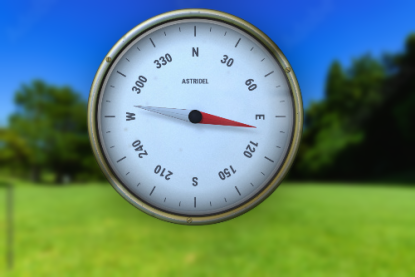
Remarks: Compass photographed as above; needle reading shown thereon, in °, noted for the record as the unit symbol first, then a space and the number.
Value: ° 100
